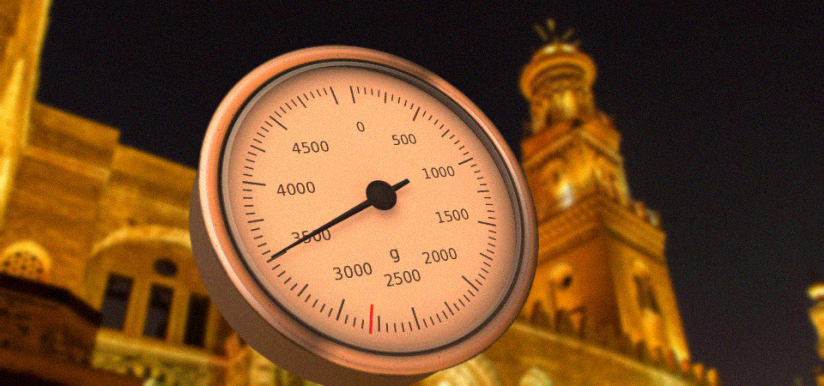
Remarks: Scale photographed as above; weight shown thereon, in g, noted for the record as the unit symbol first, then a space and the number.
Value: g 3500
